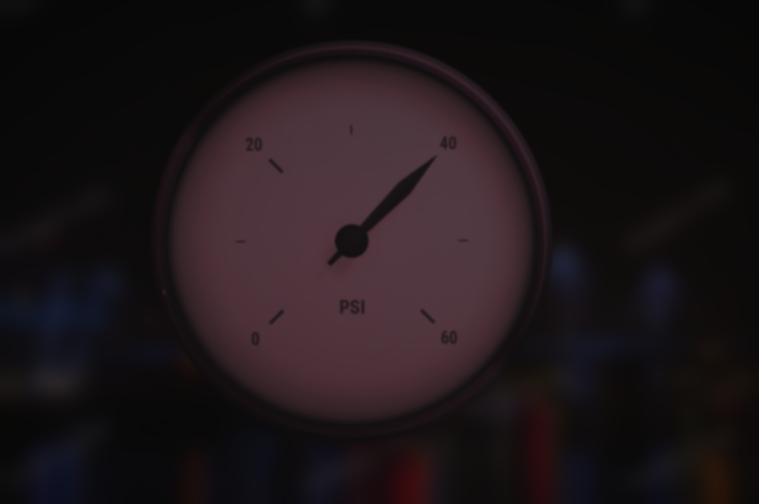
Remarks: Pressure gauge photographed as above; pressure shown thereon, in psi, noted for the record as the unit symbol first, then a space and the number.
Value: psi 40
